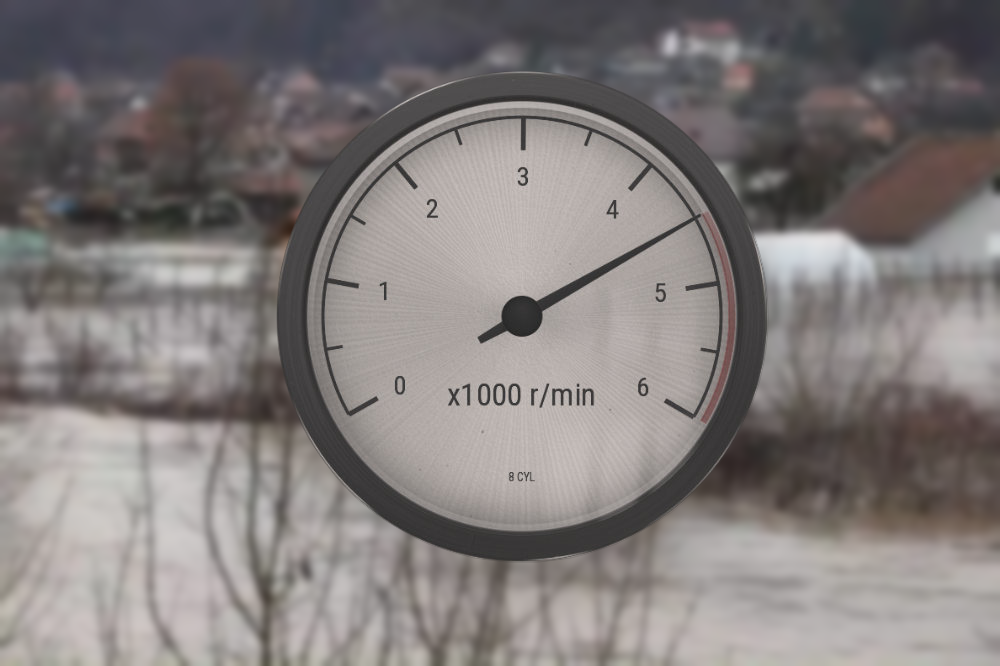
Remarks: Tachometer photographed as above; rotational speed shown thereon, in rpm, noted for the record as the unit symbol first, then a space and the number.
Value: rpm 4500
